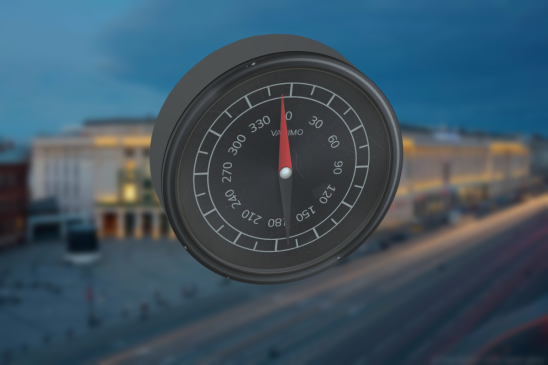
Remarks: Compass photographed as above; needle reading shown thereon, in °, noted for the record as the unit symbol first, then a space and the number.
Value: ° 352.5
